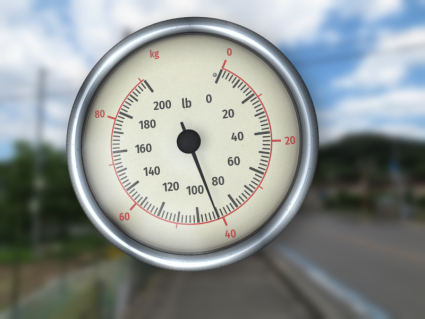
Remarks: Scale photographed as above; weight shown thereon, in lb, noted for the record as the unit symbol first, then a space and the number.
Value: lb 90
